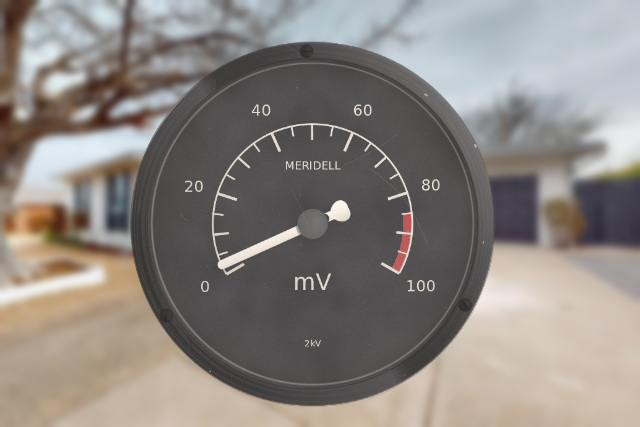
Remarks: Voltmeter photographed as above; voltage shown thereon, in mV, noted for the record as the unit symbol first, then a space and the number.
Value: mV 2.5
